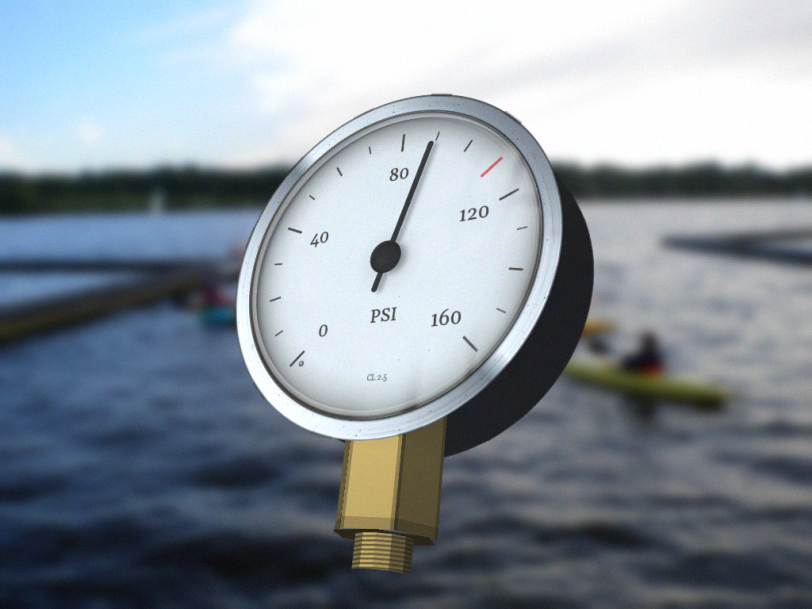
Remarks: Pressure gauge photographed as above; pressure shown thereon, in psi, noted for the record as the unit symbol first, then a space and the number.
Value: psi 90
